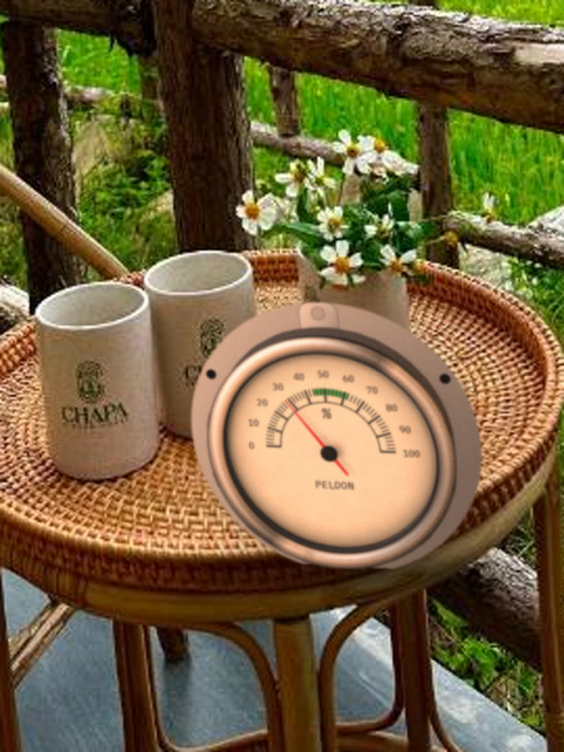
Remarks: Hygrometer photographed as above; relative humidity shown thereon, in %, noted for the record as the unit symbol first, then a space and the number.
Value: % 30
